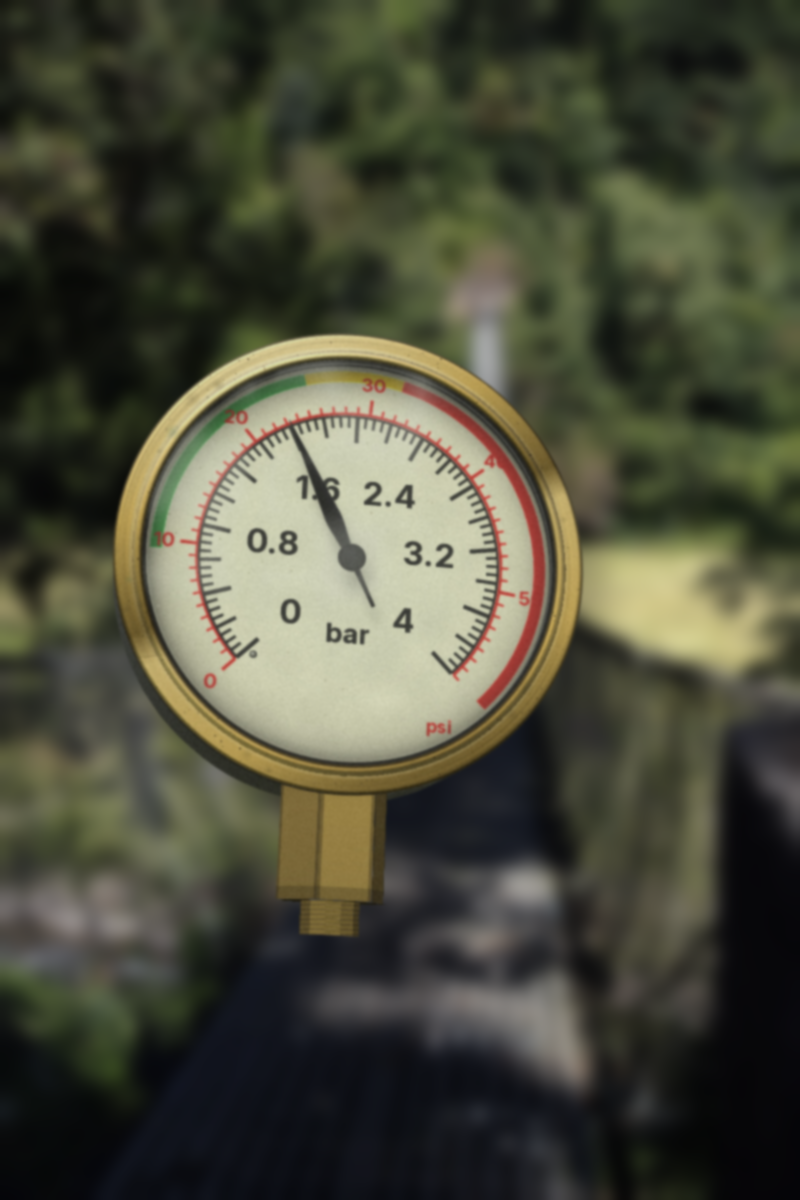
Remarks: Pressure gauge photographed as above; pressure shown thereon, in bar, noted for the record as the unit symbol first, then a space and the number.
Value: bar 1.6
